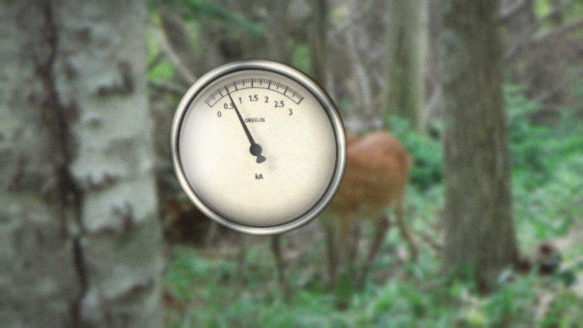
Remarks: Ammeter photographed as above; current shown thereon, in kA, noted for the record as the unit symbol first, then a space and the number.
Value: kA 0.75
